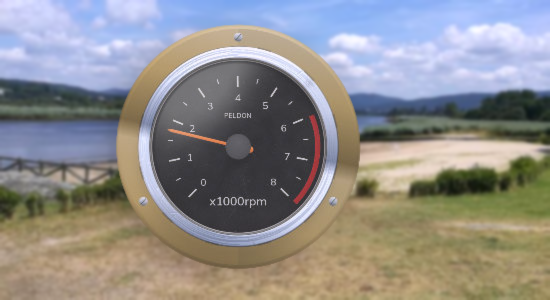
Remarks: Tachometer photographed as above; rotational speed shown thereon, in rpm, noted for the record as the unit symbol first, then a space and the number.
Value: rpm 1750
